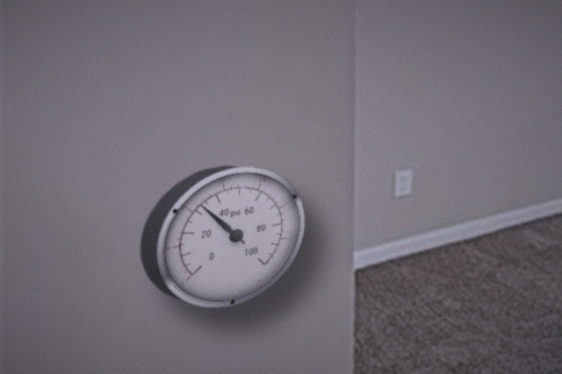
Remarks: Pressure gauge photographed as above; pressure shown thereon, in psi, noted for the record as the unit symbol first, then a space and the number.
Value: psi 32.5
